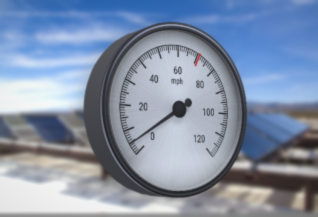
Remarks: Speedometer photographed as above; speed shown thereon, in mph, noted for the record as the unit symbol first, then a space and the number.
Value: mph 5
